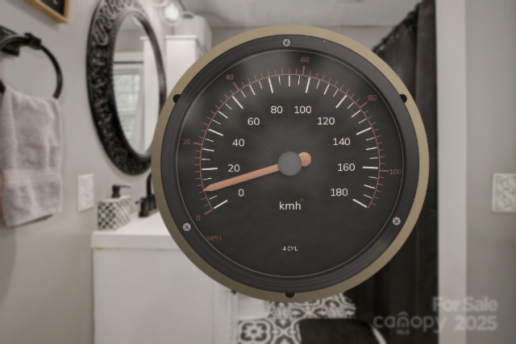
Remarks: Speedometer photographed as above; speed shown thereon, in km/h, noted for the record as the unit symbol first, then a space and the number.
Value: km/h 10
